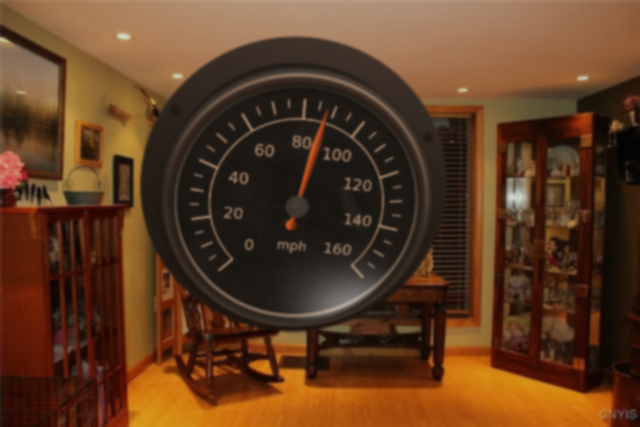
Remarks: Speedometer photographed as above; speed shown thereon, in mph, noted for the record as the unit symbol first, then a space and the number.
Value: mph 87.5
